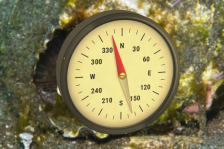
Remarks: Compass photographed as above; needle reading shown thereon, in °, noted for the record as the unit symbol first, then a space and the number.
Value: ° 345
